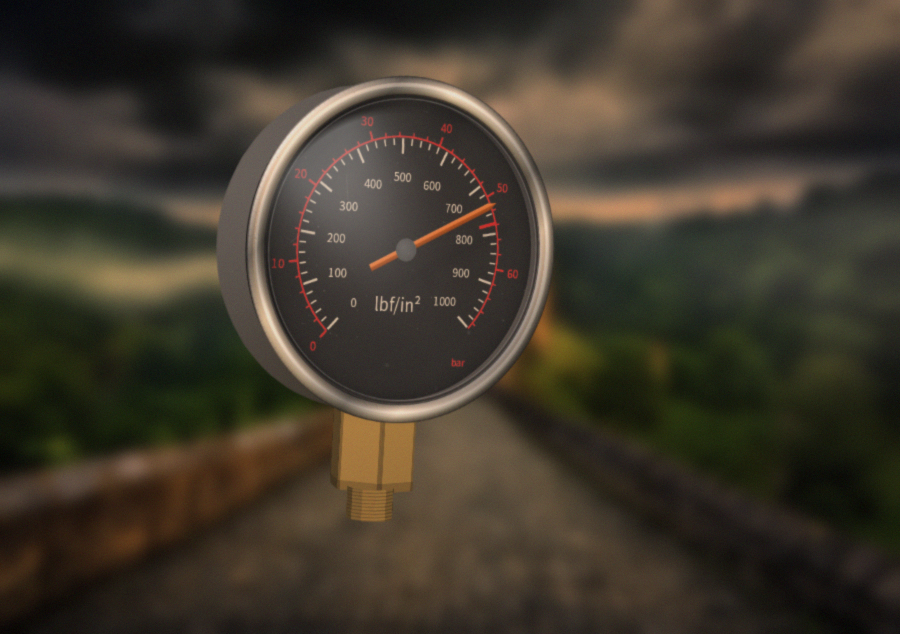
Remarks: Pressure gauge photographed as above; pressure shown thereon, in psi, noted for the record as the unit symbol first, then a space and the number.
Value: psi 740
